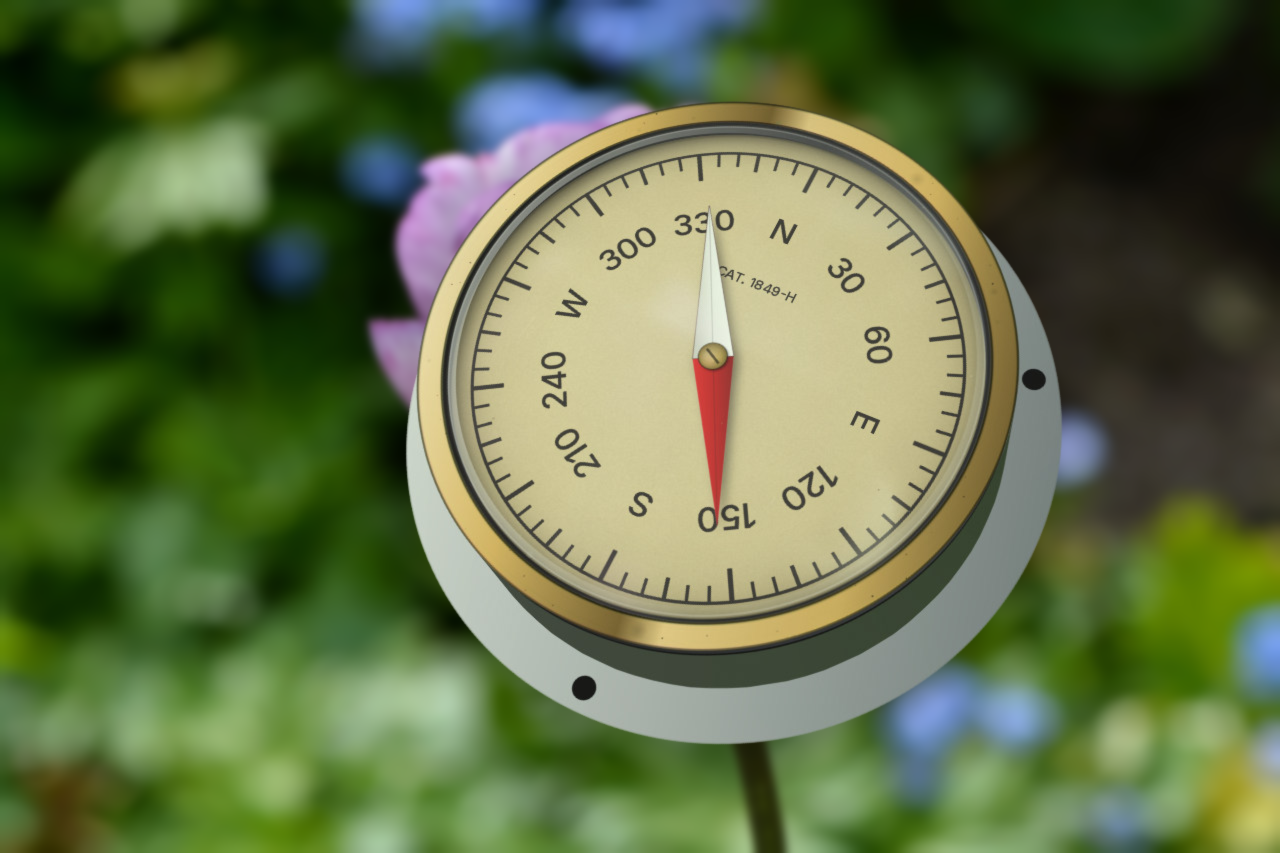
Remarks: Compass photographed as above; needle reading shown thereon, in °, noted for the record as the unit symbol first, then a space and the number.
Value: ° 152.5
